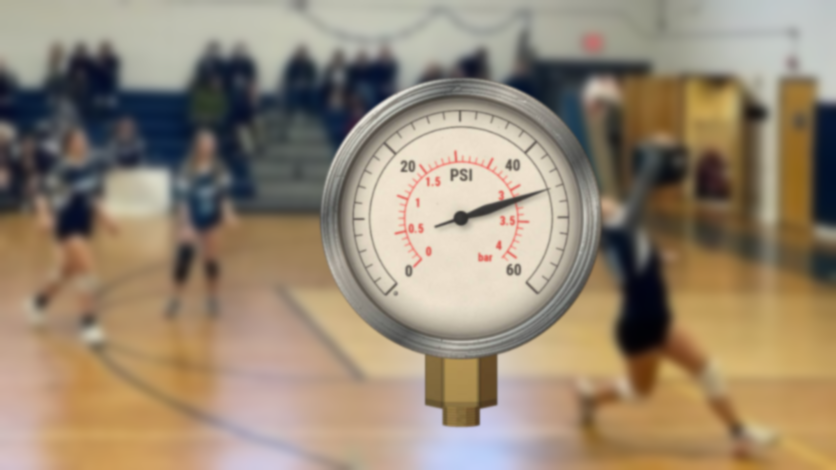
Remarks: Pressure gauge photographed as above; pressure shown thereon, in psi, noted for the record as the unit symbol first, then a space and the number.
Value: psi 46
